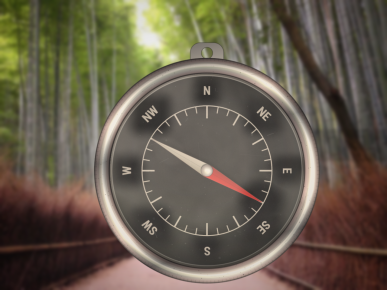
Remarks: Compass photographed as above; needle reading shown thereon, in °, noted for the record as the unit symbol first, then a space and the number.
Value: ° 120
